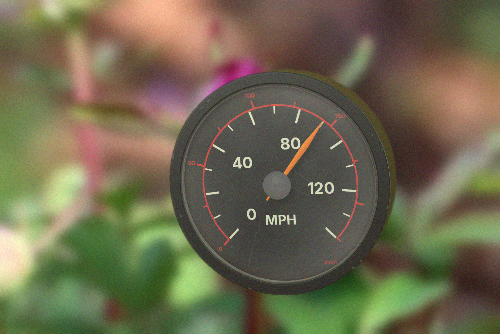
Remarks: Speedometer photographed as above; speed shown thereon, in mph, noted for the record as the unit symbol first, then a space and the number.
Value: mph 90
